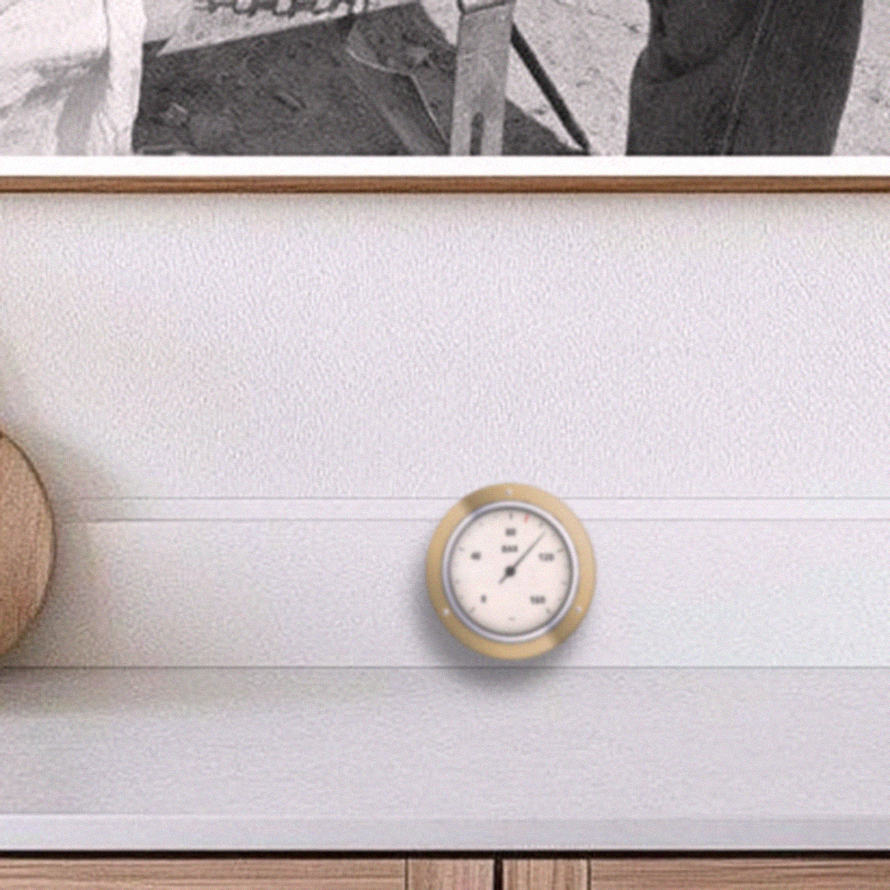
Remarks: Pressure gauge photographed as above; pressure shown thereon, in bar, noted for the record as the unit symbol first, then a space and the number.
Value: bar 105
